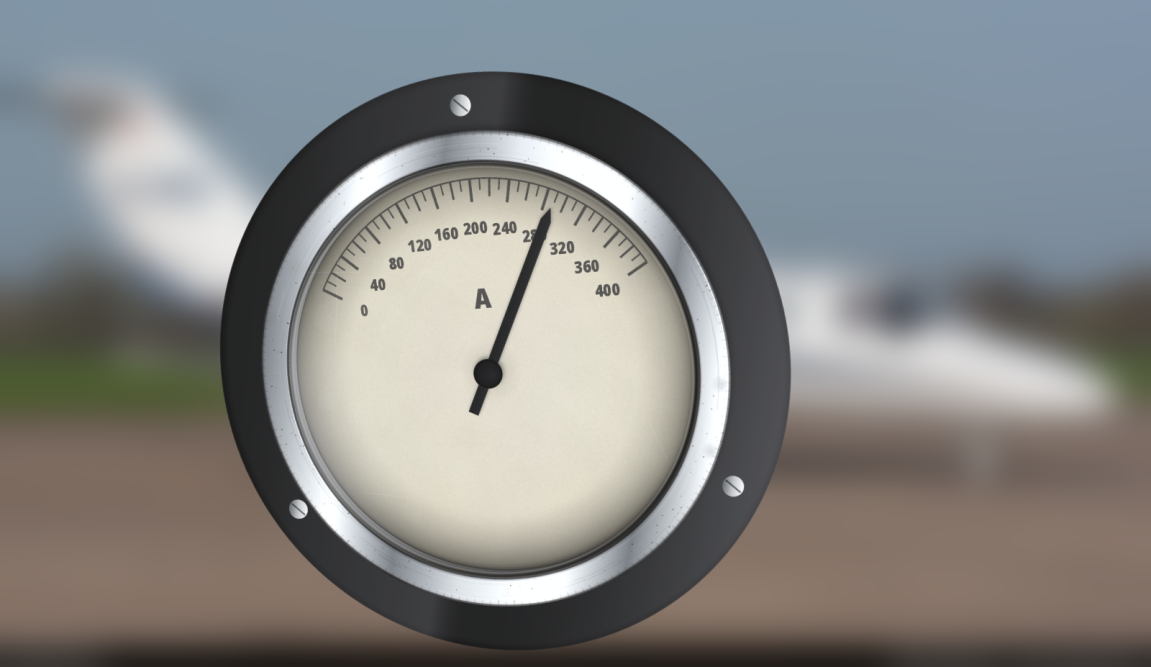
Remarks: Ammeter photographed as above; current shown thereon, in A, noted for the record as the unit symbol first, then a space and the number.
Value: A 290
